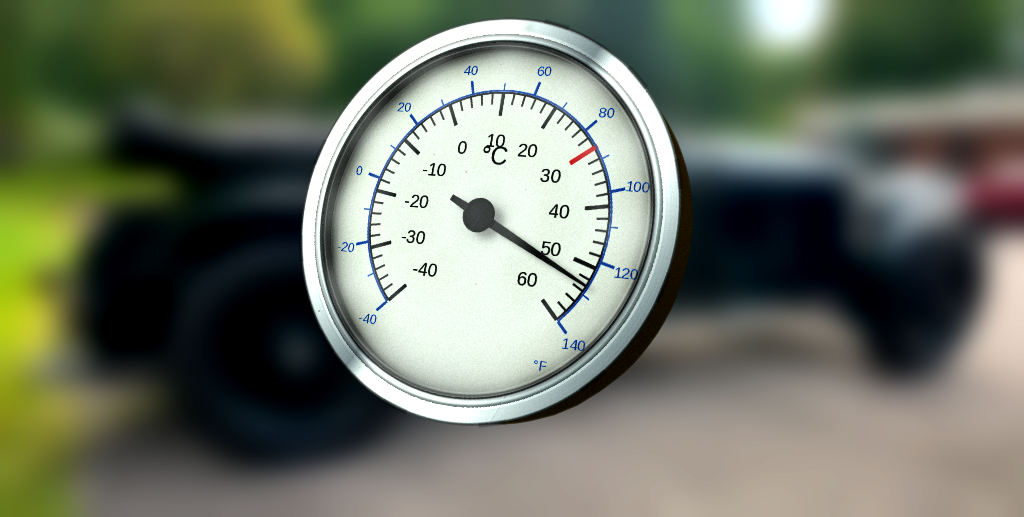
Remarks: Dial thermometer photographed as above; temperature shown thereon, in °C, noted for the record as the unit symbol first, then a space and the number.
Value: °C 53
